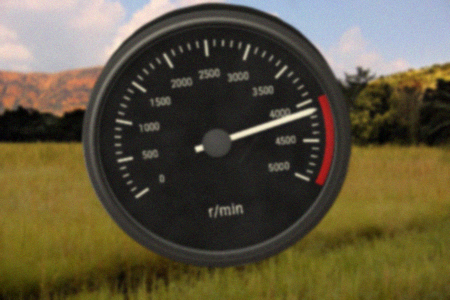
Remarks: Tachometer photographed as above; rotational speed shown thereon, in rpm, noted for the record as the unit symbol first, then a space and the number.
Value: rpm 4100
